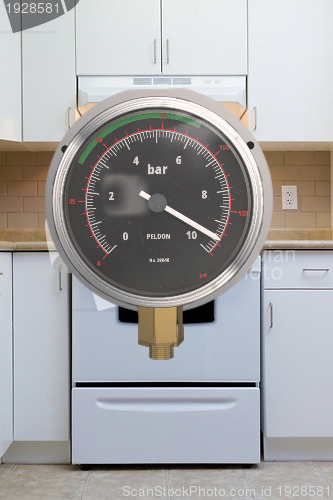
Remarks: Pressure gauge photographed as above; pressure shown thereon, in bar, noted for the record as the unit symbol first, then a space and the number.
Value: bar 9.5
